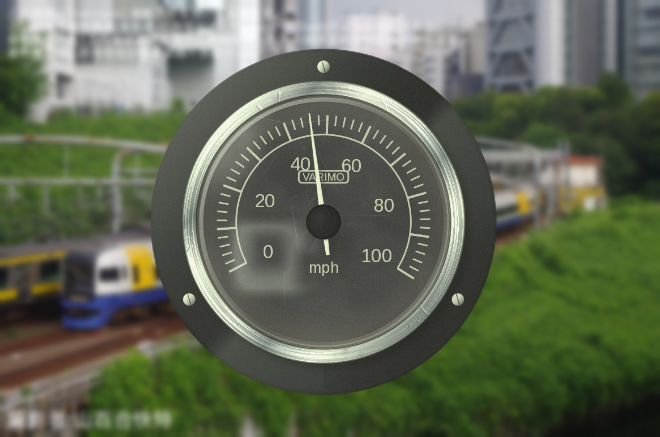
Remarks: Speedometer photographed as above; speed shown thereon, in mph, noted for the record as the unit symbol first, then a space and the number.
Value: mph 46
